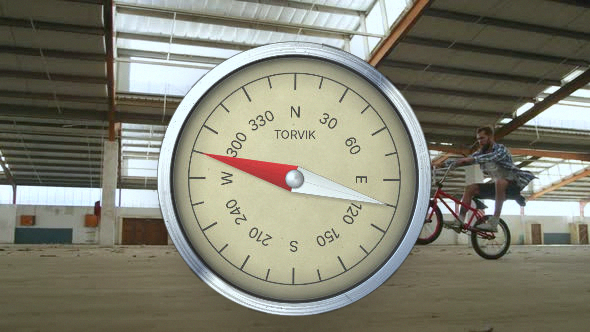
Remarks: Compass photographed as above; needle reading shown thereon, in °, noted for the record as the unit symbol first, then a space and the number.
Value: ° 285
